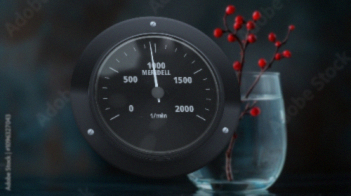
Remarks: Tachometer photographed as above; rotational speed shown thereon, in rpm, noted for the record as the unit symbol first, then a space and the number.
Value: rpm 950
